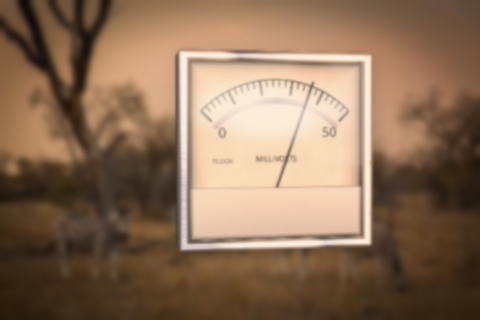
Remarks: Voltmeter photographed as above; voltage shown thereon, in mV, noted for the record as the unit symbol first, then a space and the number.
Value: mV 36
